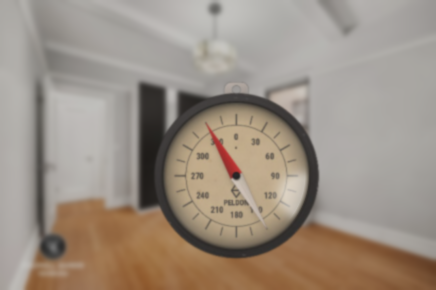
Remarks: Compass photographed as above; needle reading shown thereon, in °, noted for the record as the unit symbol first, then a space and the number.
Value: ° 330
